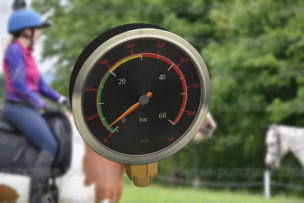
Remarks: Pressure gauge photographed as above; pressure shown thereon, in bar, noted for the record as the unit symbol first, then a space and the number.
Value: bar 2.5
